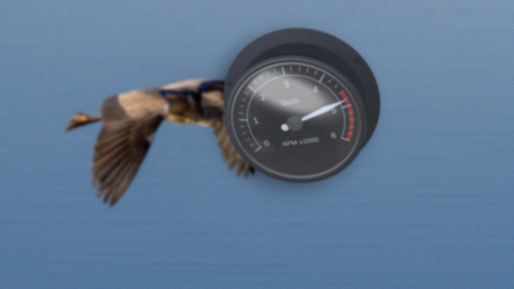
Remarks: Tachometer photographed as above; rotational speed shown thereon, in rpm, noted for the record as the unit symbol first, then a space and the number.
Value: rpm 4800
